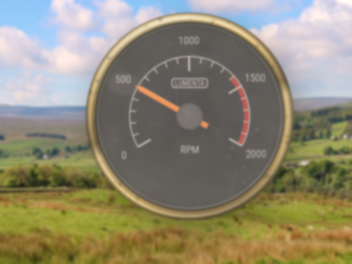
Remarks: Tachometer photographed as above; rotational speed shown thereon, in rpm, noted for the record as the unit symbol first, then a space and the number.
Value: rpm 500
